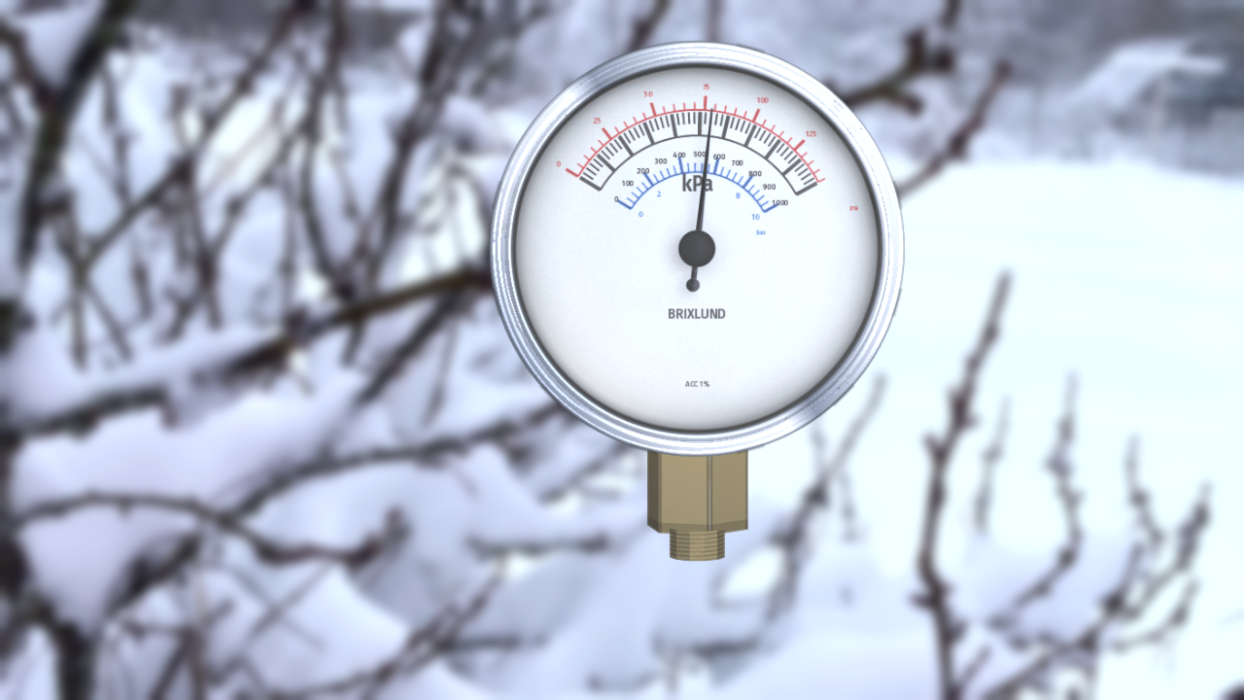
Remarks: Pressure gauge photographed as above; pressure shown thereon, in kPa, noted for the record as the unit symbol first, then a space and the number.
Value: kPa 540
